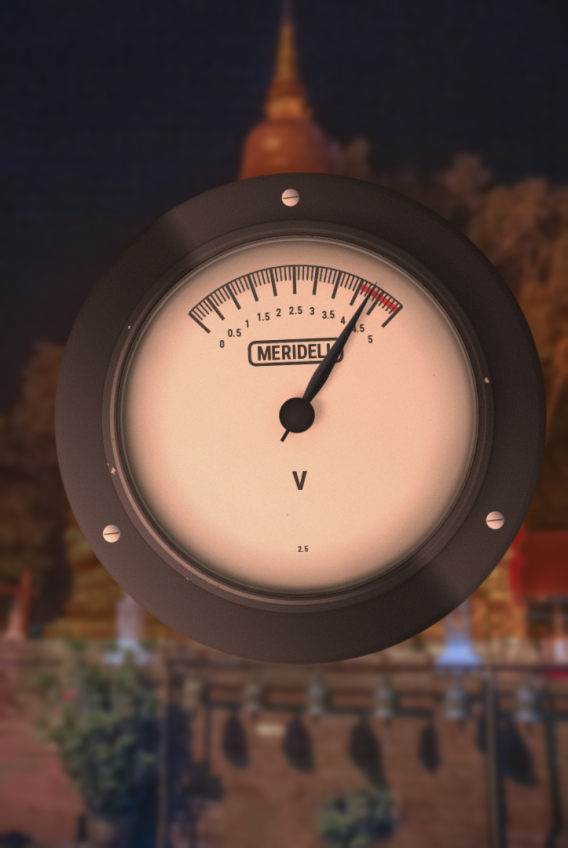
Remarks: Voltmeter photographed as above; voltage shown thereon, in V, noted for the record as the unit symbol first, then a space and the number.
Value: V 4.3
